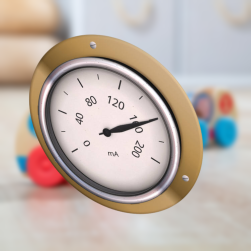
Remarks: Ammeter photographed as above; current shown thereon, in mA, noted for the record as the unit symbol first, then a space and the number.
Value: mA 160
